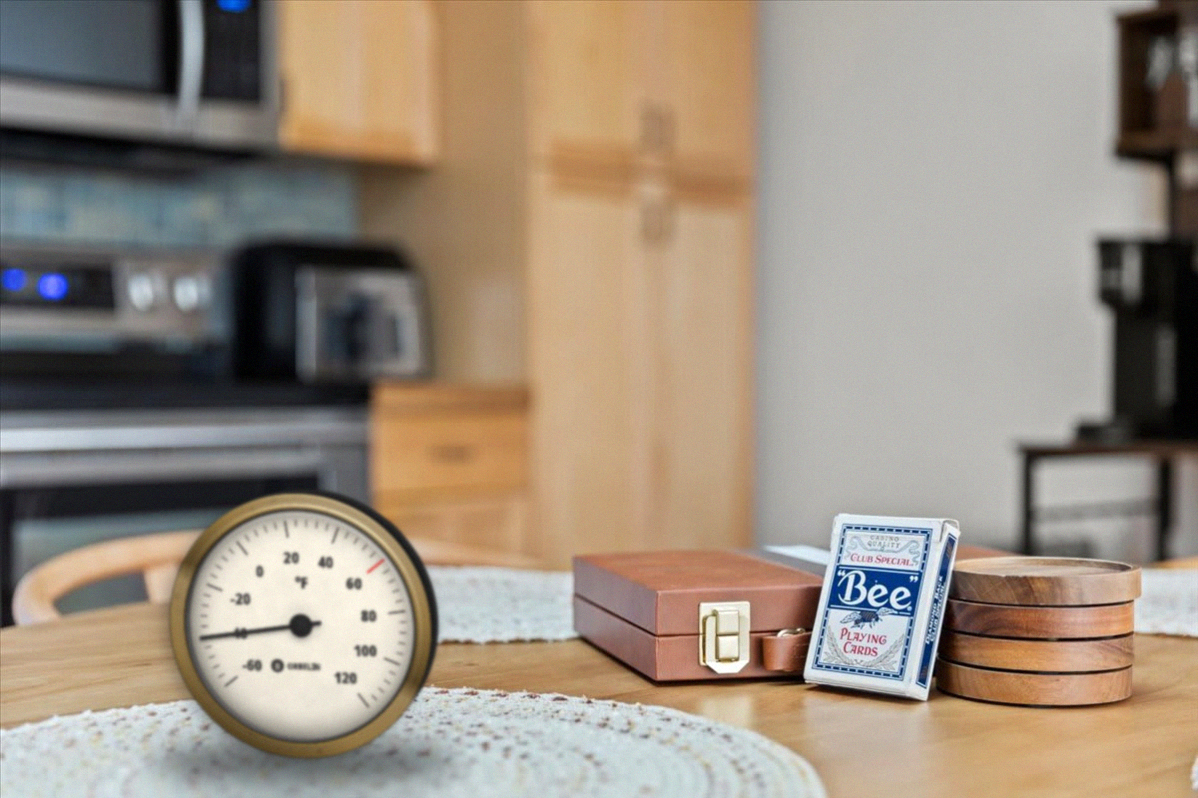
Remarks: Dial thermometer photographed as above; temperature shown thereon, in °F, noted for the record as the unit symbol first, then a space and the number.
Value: °F -40
